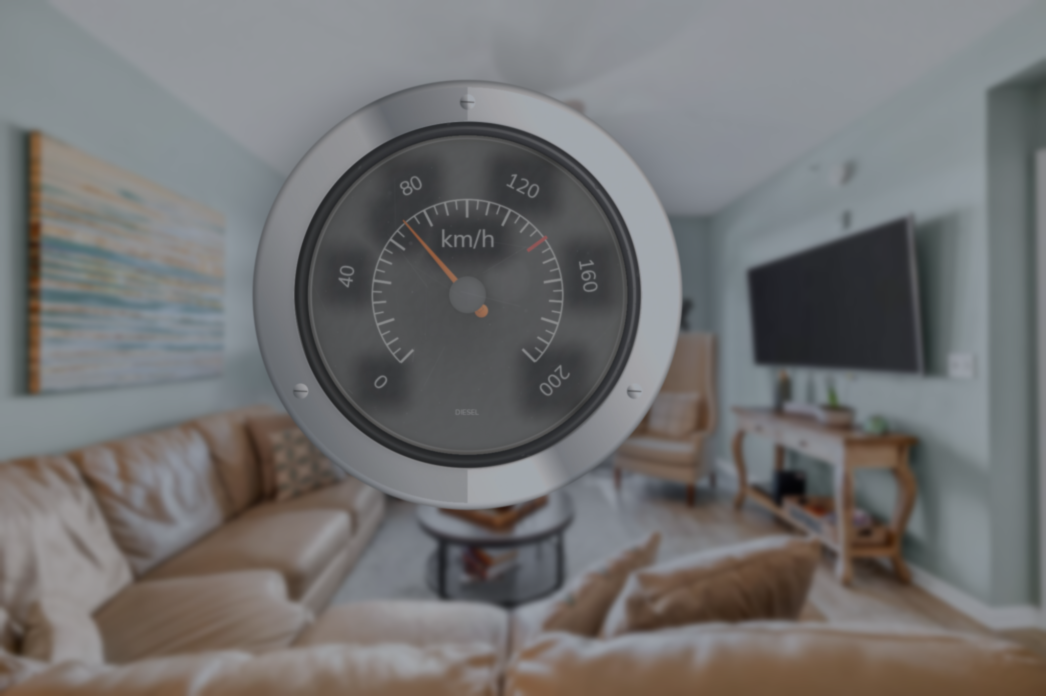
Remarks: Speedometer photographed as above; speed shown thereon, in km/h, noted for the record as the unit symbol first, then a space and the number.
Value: km/h 70
